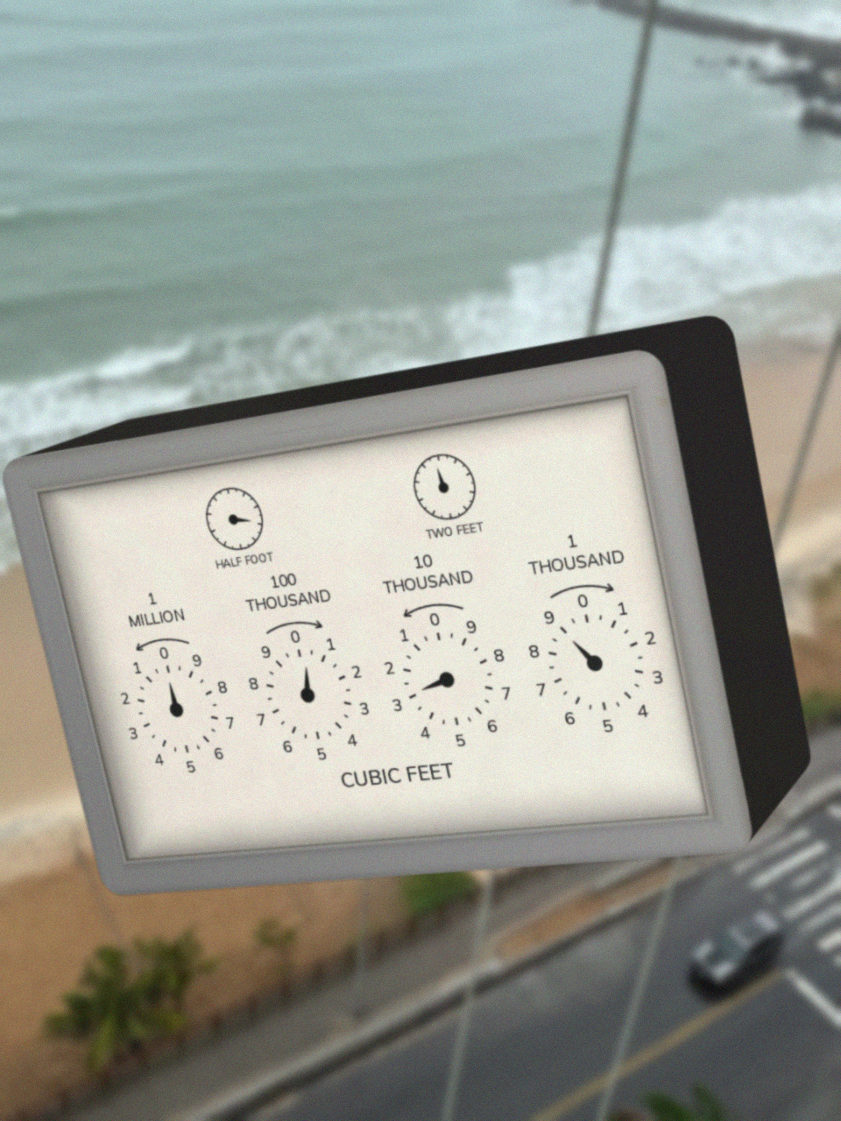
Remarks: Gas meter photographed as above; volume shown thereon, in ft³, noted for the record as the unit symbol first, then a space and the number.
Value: ft³ 2900
